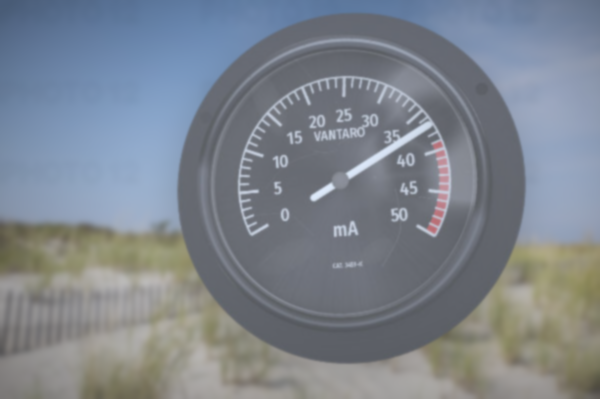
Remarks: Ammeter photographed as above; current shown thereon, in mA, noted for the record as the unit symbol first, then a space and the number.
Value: mA 37
